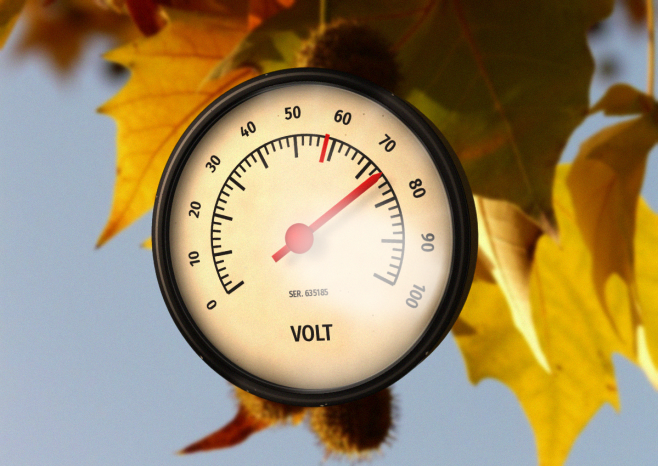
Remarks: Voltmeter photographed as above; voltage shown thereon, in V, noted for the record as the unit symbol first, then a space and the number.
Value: V 74
